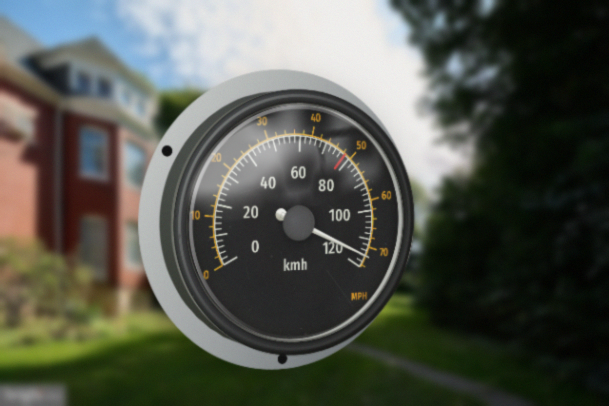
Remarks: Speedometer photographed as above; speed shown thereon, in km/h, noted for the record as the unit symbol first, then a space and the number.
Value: km/h 116
